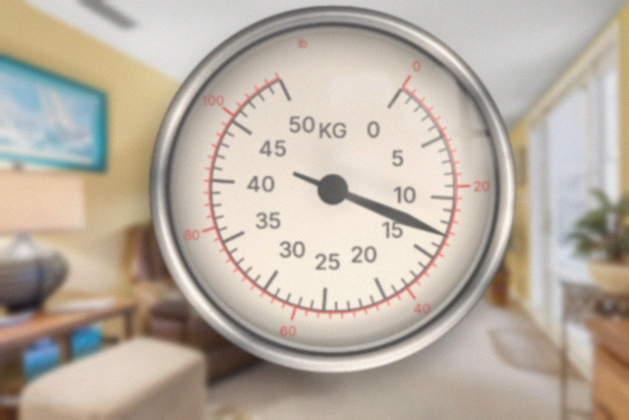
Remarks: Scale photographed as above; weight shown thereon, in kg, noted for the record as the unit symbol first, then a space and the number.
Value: kg 13
